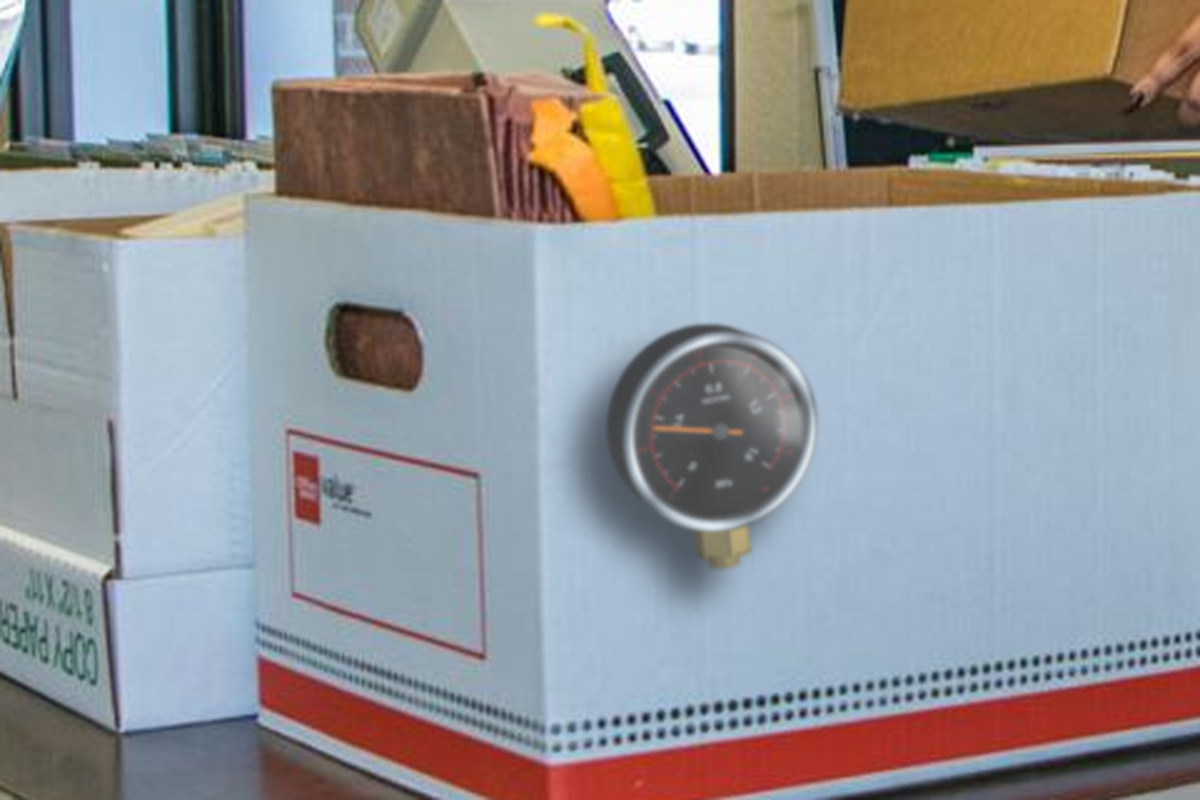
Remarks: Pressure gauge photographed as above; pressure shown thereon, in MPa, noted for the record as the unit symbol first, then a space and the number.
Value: MPa 0.35
